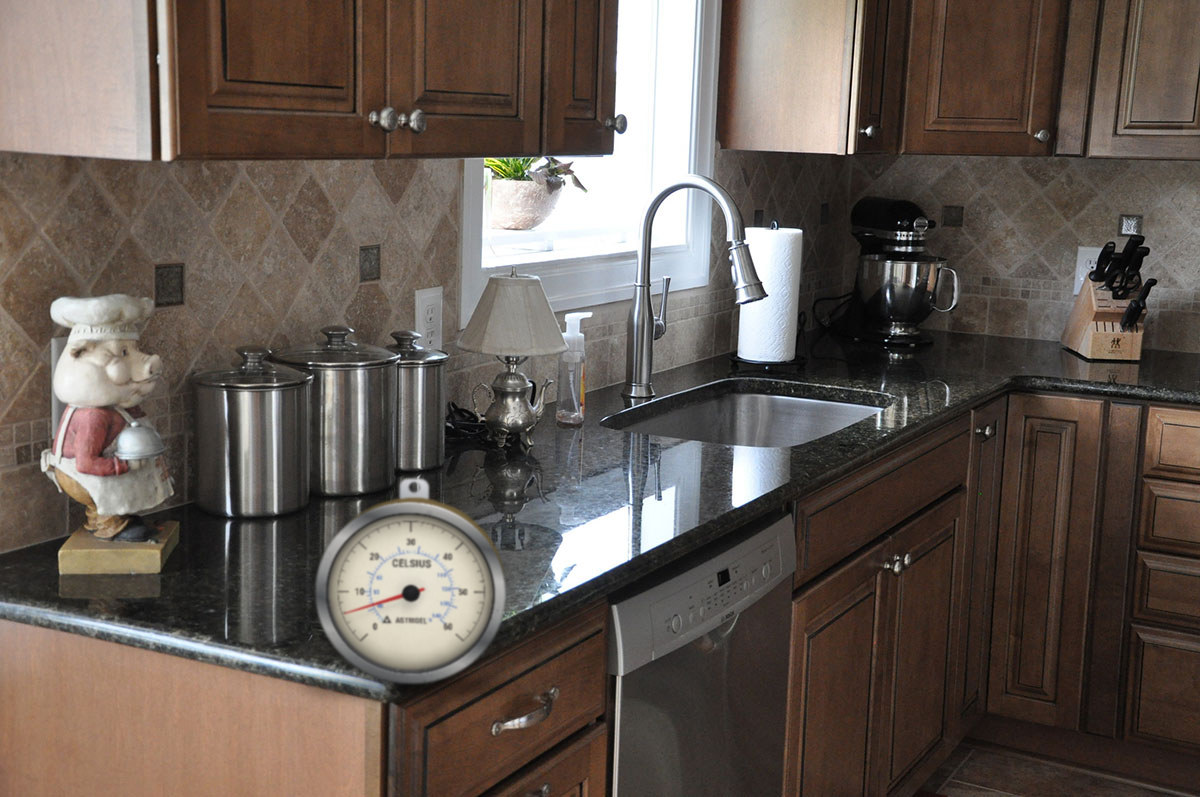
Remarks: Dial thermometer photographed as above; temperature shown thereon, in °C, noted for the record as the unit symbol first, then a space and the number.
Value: °C 6
